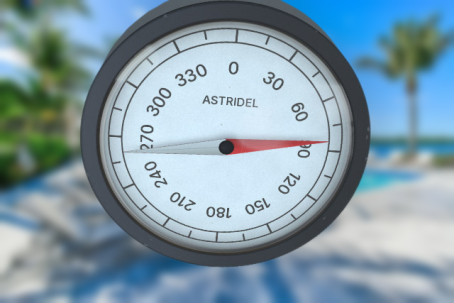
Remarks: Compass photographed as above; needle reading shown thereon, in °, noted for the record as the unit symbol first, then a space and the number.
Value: ° 82.5
